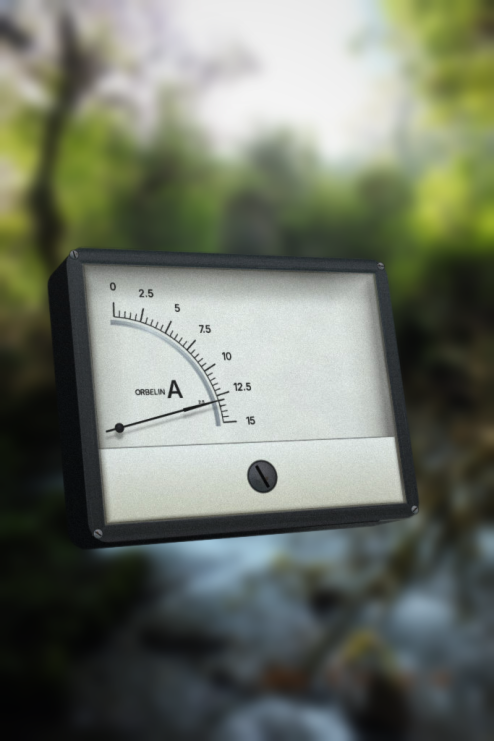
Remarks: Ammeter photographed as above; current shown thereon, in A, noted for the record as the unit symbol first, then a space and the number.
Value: A 13
